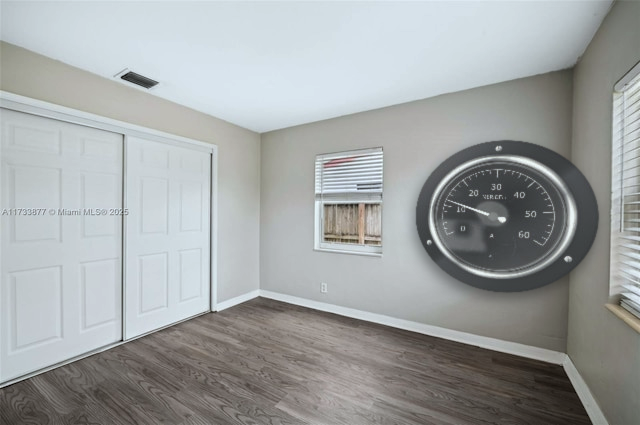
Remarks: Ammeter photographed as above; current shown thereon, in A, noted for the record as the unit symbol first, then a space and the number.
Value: A 12
